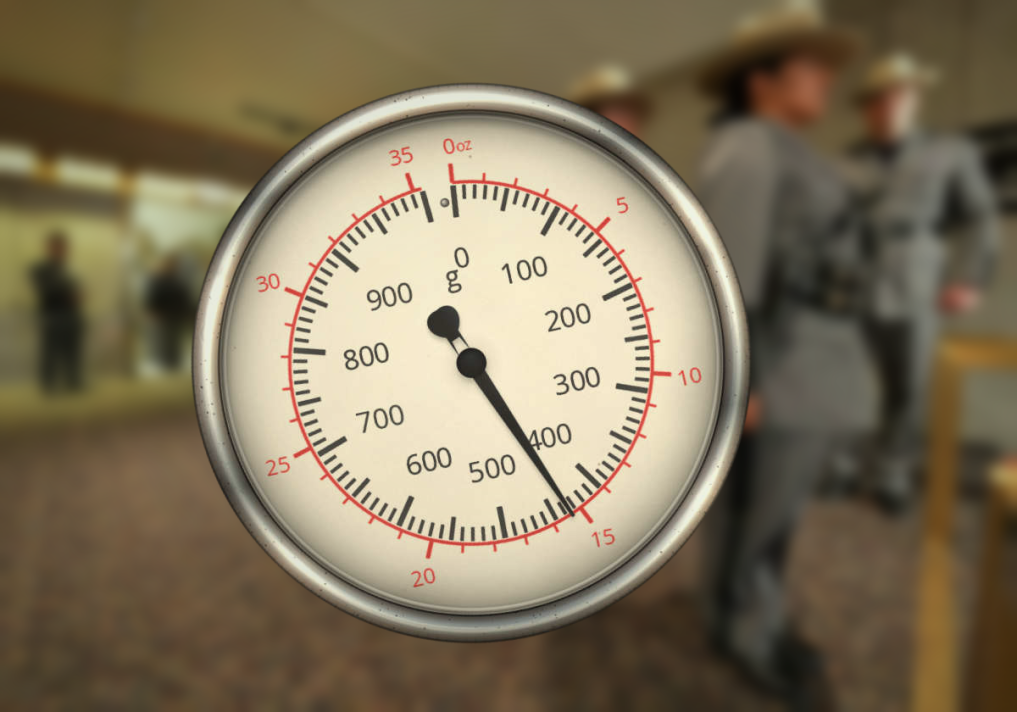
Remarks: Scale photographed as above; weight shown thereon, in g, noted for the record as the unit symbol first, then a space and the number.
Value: g 435
